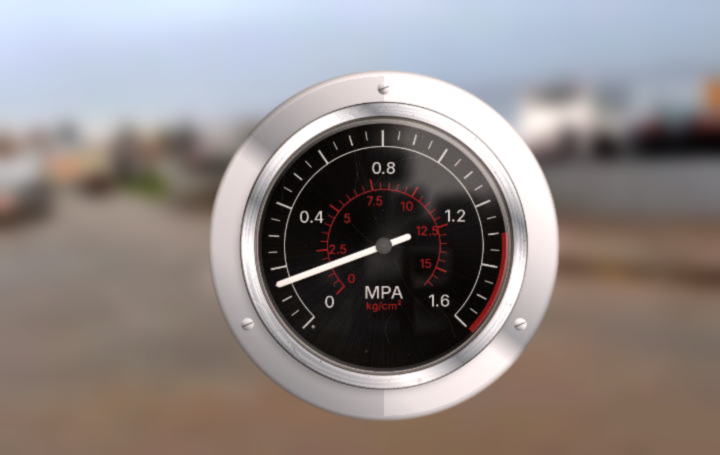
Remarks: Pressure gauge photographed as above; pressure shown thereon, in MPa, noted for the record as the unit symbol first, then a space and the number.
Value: MPa 0.15
